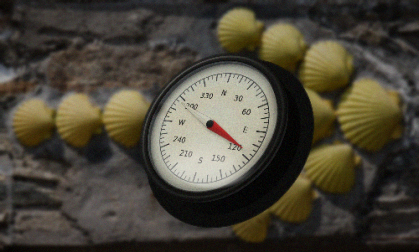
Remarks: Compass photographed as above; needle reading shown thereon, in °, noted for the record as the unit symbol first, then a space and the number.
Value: ° 115
